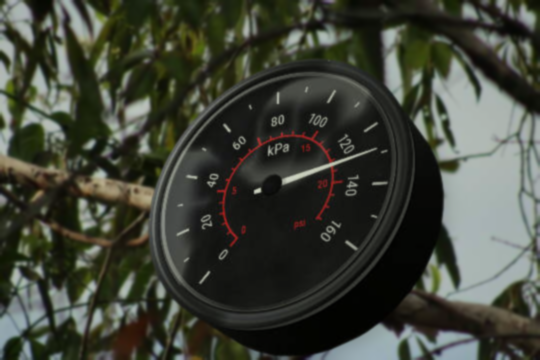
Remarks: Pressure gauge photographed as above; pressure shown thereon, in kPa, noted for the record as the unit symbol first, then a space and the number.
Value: kPa 130
